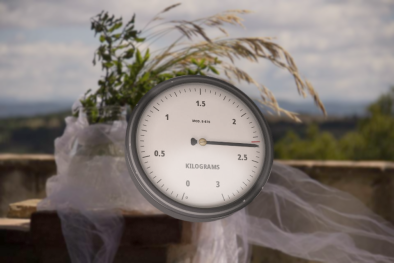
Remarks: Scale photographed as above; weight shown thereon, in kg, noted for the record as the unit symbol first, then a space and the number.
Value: kg 2.35
